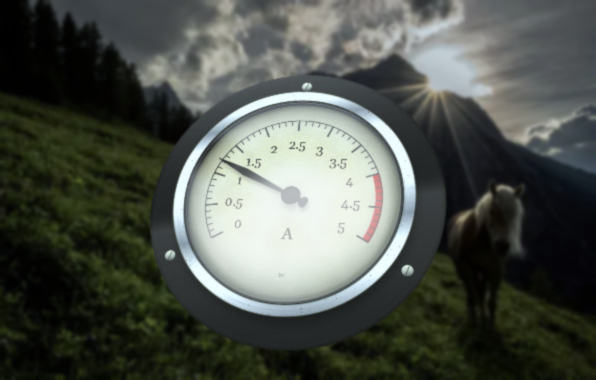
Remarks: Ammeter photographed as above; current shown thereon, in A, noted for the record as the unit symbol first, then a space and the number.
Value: A 1.2
